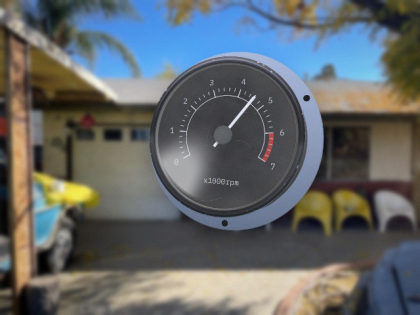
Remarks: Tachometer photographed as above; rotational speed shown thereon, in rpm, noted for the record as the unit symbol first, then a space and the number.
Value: rpm 4600
